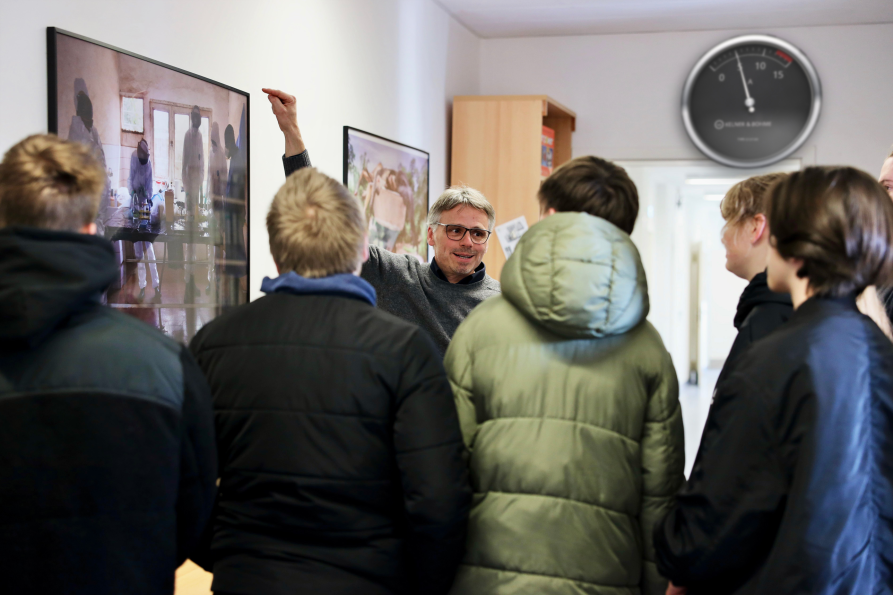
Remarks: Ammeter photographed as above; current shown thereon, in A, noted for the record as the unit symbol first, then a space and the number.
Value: A 5
